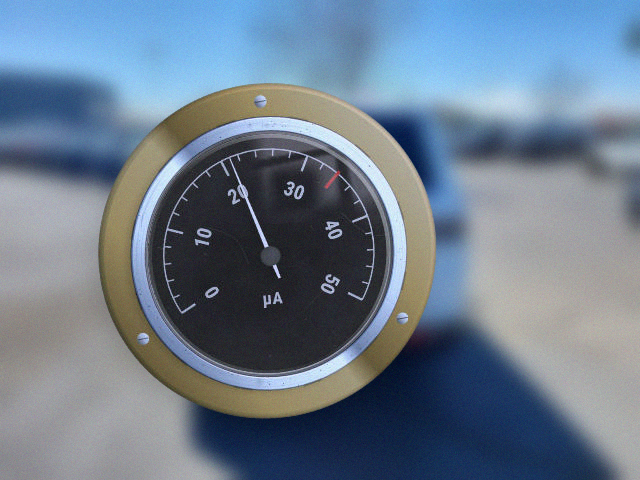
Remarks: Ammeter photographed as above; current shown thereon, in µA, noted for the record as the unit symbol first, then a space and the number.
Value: µA 21
